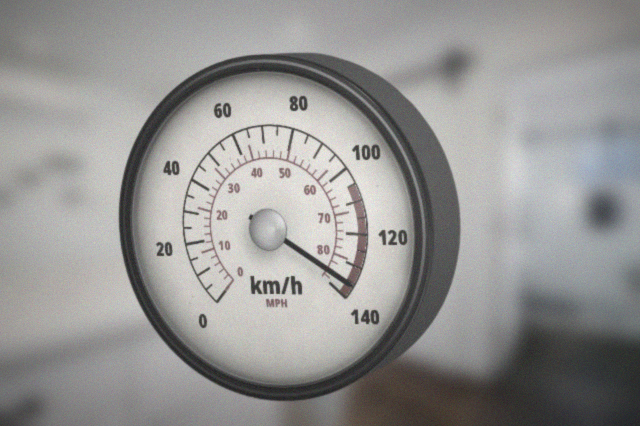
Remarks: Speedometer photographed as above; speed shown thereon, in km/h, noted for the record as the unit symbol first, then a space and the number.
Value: km/h 135
